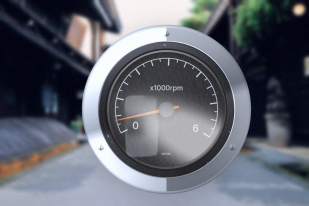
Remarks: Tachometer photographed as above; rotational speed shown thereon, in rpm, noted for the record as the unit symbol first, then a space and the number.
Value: rpm 375
